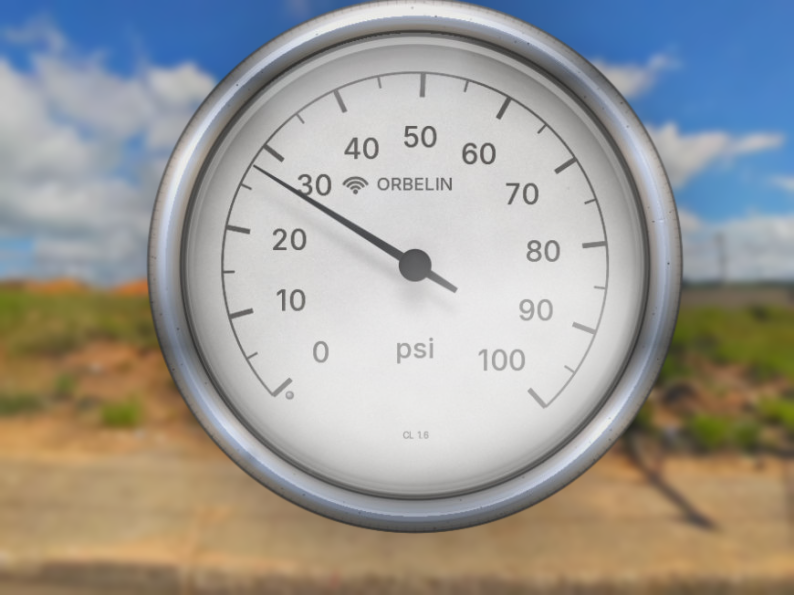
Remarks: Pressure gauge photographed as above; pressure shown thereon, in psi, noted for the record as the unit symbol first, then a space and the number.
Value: psi 27.5
